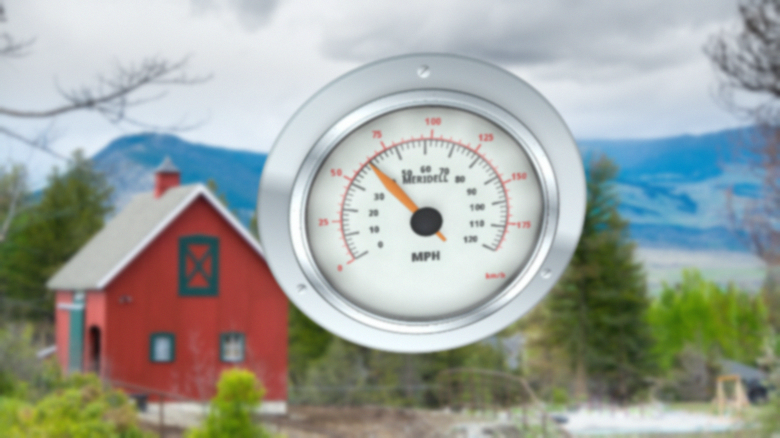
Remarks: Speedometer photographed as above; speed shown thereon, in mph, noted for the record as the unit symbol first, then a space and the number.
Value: mph 40
